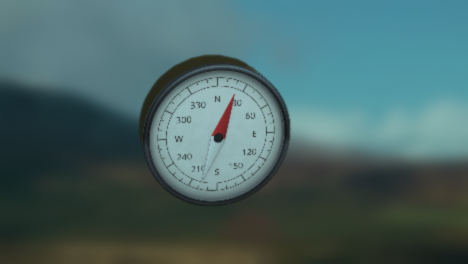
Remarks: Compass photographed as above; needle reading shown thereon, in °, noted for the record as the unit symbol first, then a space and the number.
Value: ° 20
